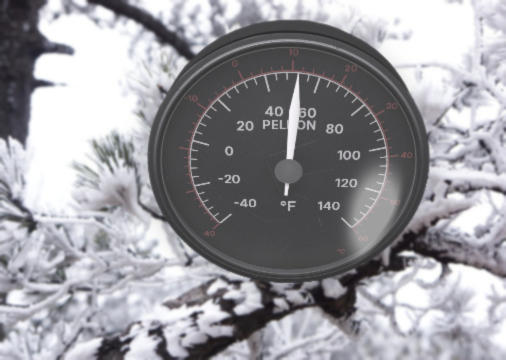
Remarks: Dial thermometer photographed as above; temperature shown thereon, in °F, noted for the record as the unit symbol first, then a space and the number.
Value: °F 52
